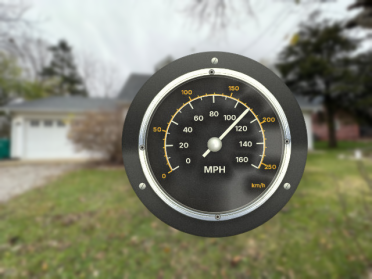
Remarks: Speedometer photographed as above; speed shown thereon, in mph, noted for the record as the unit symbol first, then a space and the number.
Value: mph 110
